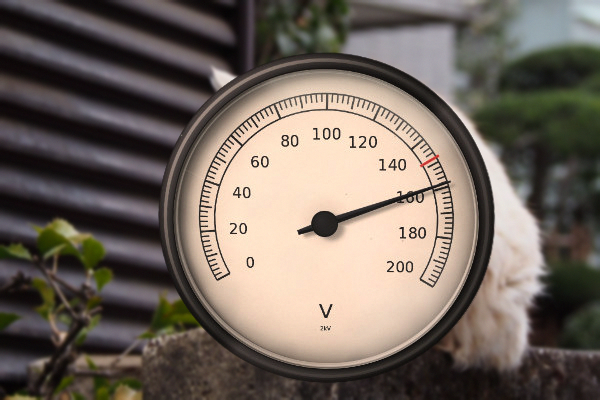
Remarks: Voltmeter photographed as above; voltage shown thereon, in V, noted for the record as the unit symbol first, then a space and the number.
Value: V 158
